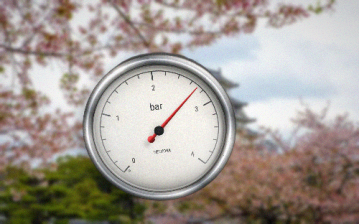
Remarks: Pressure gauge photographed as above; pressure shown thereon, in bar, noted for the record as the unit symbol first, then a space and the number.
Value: bar 2.7
